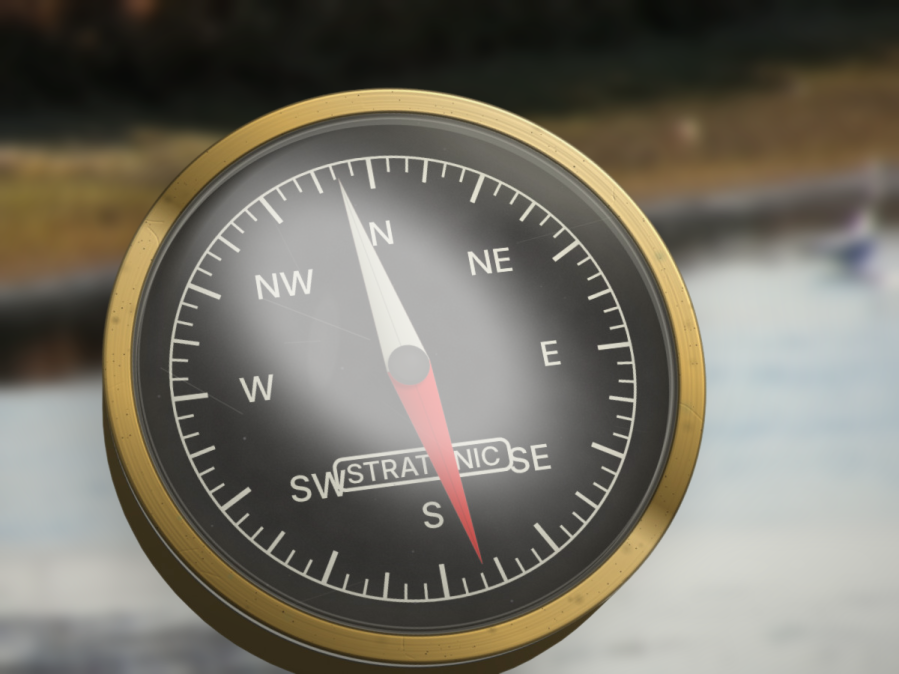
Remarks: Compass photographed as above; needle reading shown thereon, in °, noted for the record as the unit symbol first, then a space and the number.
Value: ° 170
